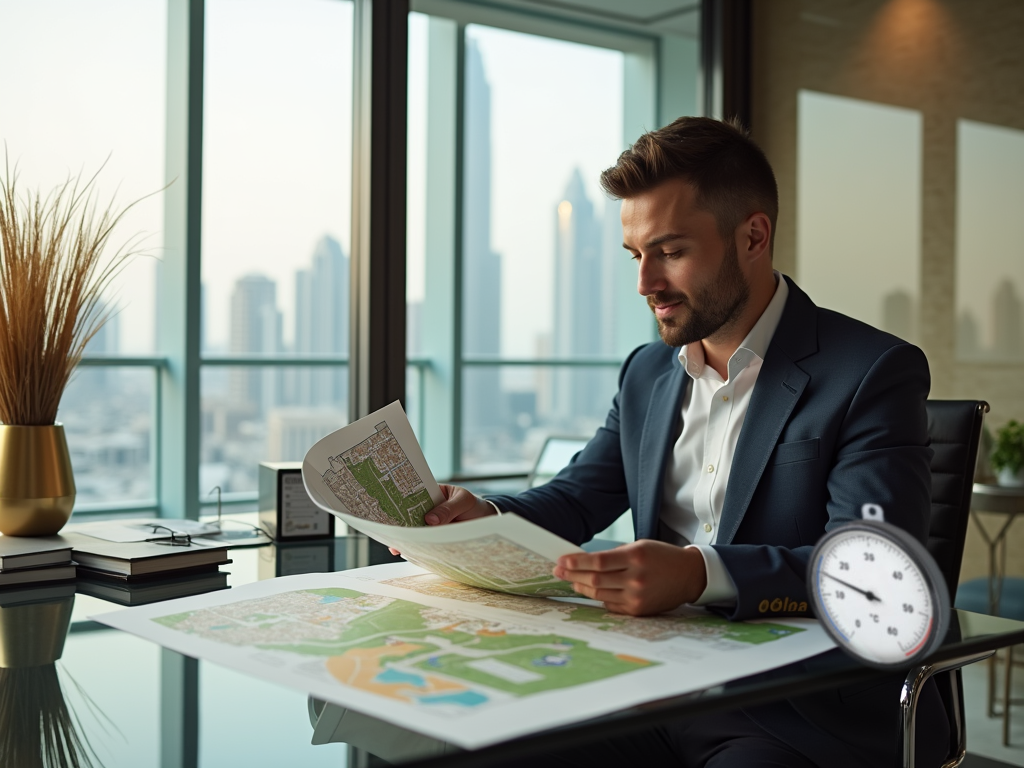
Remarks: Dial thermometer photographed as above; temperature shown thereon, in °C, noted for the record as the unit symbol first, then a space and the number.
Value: °C 15
